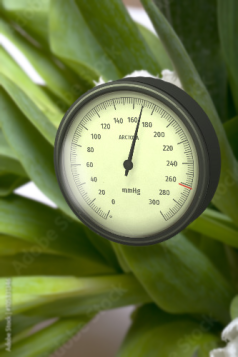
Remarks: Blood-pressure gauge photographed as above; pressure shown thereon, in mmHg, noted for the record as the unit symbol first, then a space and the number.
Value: mmHg 170
